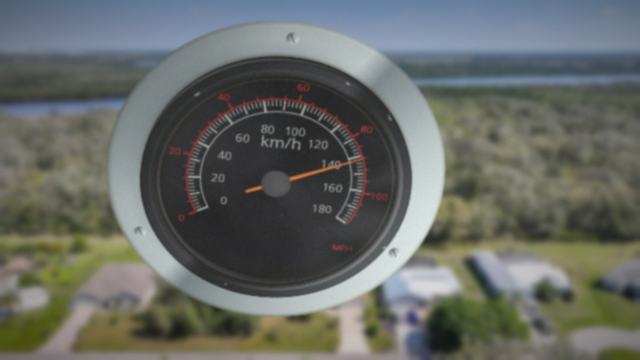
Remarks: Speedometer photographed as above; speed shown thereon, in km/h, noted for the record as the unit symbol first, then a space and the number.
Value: km/h 140
